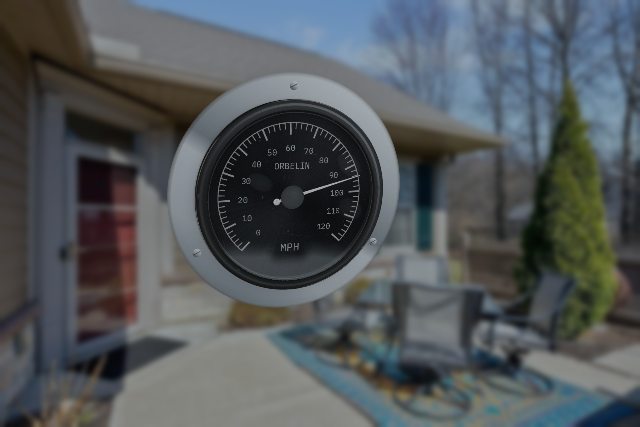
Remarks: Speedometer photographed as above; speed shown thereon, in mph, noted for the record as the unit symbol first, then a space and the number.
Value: mph 94
